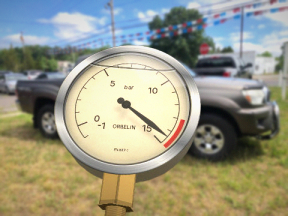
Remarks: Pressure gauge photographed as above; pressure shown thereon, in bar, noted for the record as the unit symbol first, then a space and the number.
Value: bar 14.5
